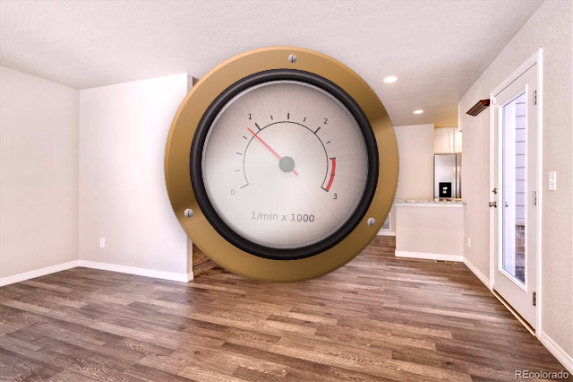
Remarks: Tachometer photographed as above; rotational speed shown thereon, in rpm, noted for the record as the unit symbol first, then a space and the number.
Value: rpm 875
